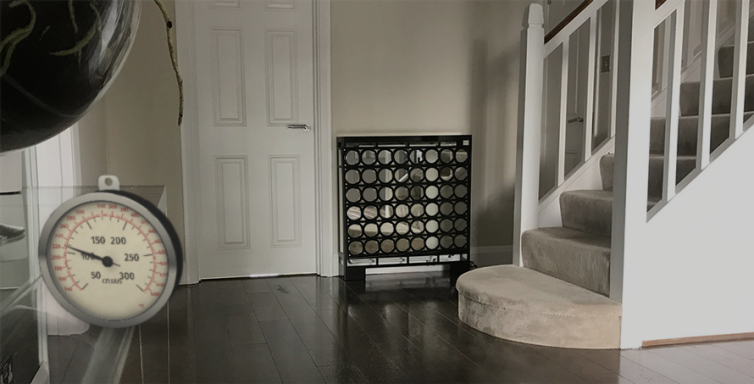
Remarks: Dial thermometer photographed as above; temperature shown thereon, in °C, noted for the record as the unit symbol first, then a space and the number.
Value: °C 110
